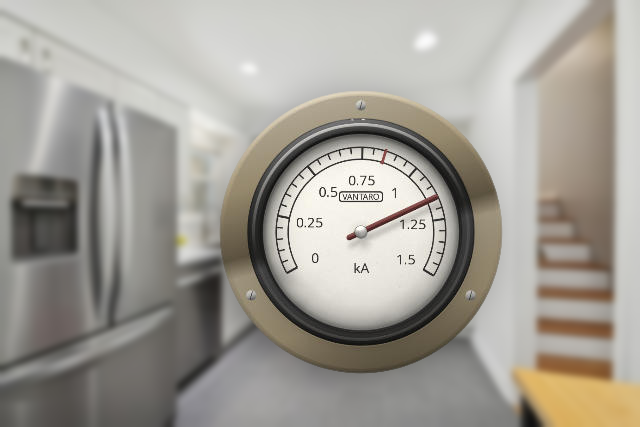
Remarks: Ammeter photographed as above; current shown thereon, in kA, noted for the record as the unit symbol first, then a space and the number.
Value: kA 1.15
